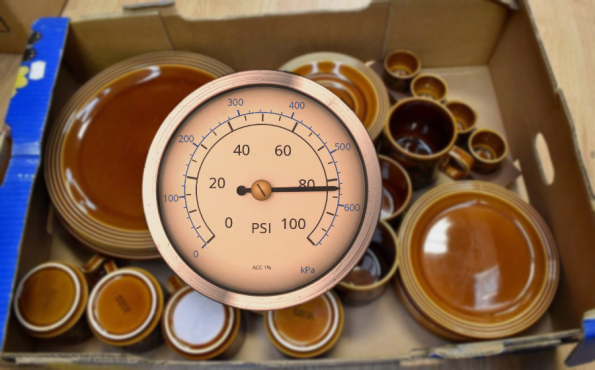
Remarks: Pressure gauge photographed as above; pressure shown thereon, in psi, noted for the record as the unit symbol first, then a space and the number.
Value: psi 82.5
